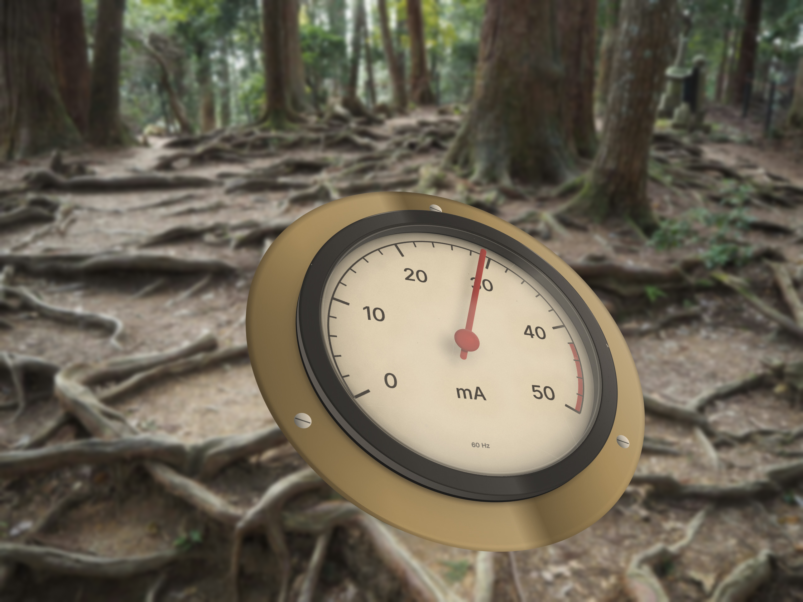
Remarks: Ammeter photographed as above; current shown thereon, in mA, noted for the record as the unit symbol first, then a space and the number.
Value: mA 29
